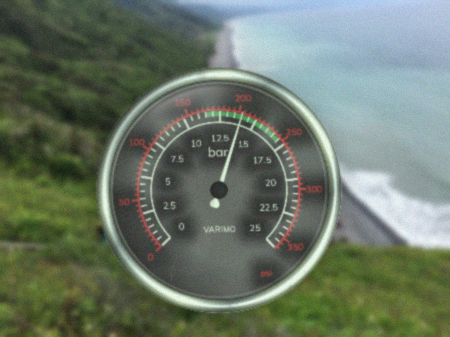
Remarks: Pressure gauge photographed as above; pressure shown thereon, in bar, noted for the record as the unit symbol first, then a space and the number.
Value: bar 14
